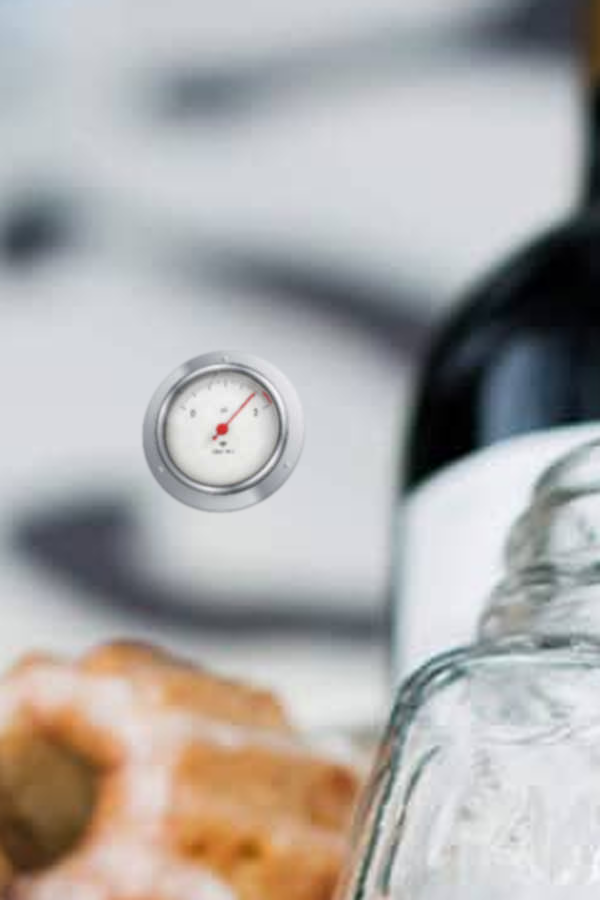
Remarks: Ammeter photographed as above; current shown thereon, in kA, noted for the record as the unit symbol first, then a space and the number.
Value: kA 2.5
